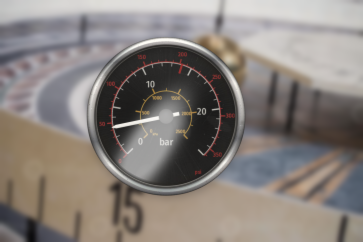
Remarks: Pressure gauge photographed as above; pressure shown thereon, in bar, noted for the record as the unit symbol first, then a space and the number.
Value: bar 3
